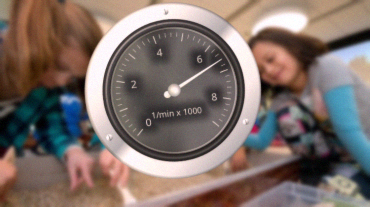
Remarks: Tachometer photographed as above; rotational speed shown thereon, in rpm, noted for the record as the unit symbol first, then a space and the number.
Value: rpm 6600
